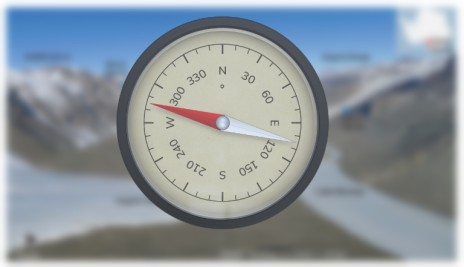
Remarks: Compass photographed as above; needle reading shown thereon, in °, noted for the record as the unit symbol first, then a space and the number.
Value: ° 285
